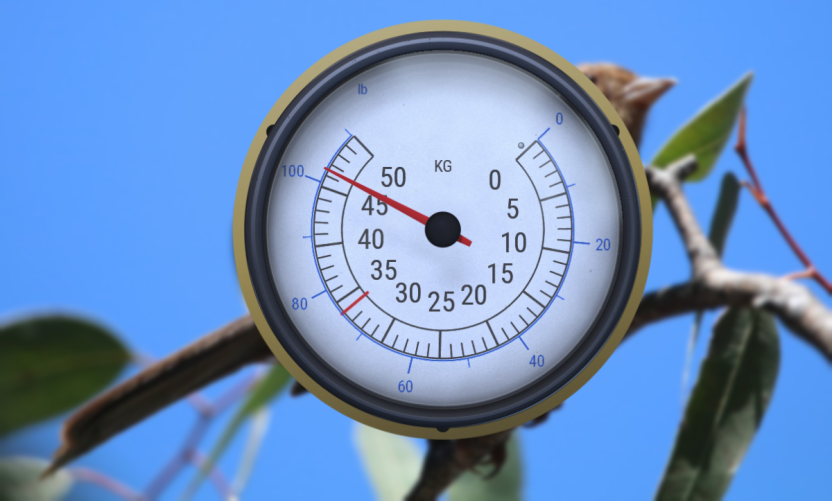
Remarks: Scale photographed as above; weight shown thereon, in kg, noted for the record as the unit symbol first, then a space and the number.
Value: kg 46.5
